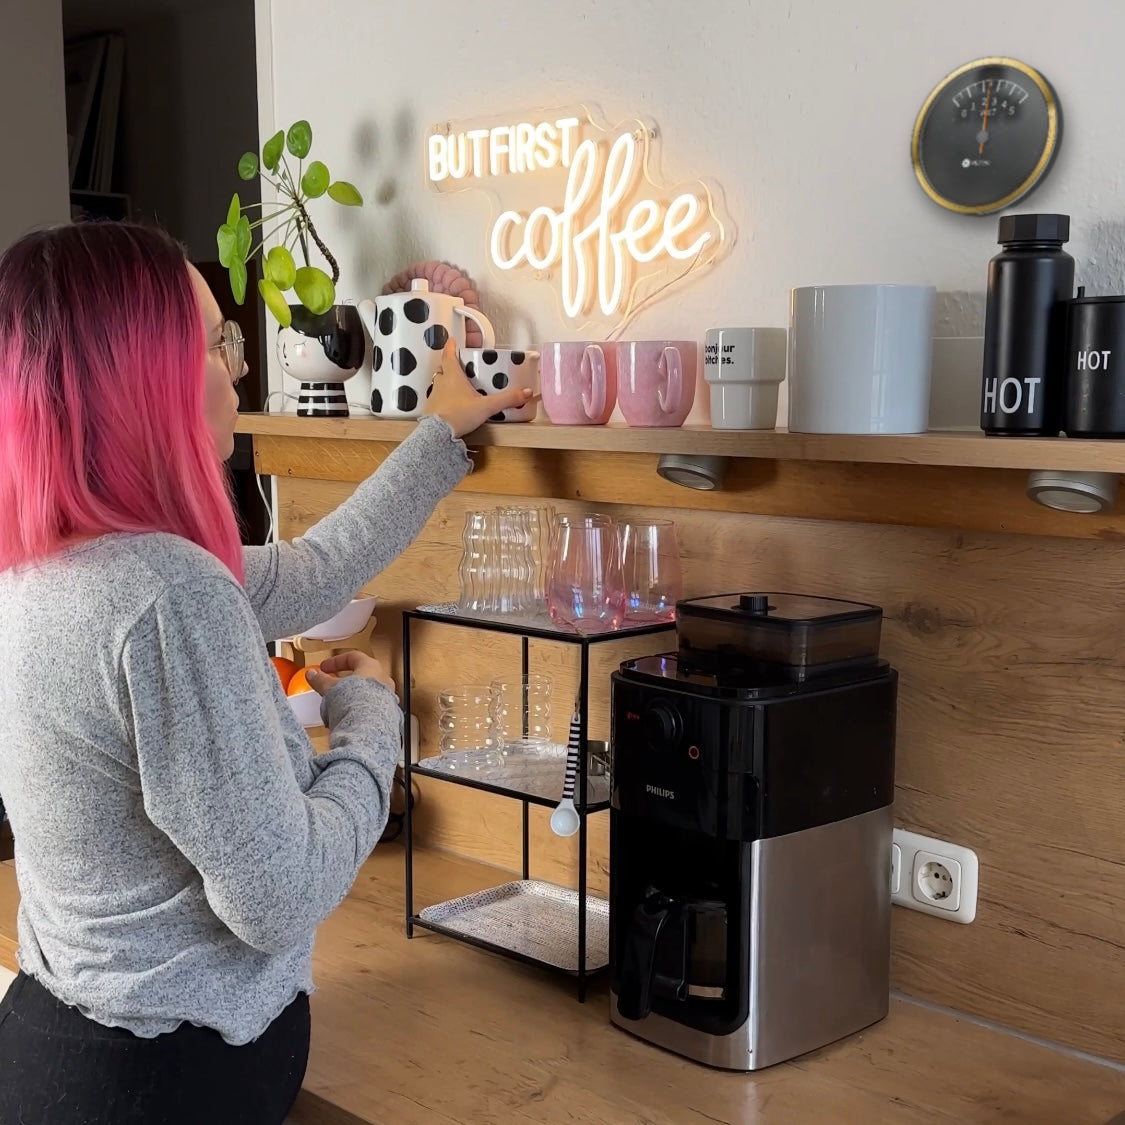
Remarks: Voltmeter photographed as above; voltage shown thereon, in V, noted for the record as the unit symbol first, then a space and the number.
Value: V 2.5
